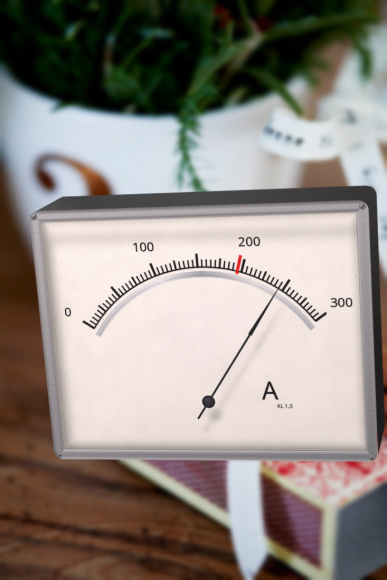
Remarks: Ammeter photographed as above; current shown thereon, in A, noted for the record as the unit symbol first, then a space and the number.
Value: A 245
